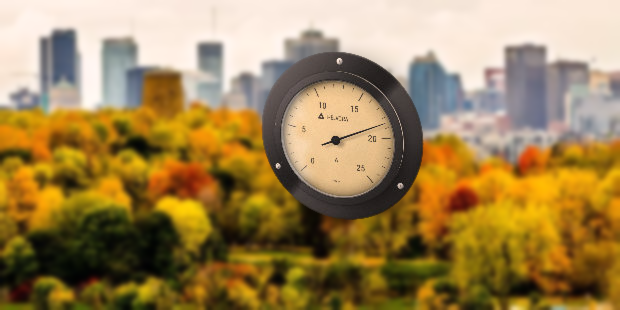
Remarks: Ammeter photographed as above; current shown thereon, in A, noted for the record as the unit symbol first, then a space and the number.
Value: A 18.5
